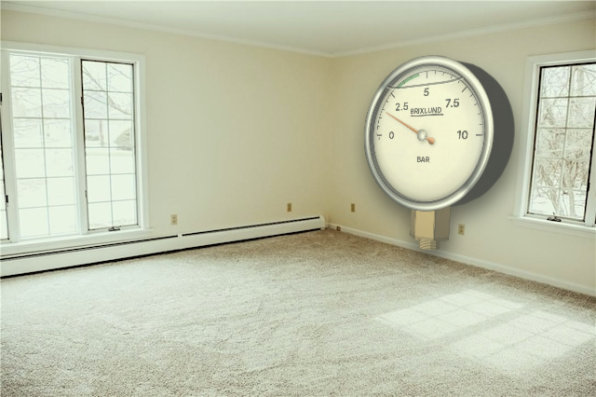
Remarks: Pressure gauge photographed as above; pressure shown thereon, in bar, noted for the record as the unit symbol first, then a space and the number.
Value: bar 1.5
